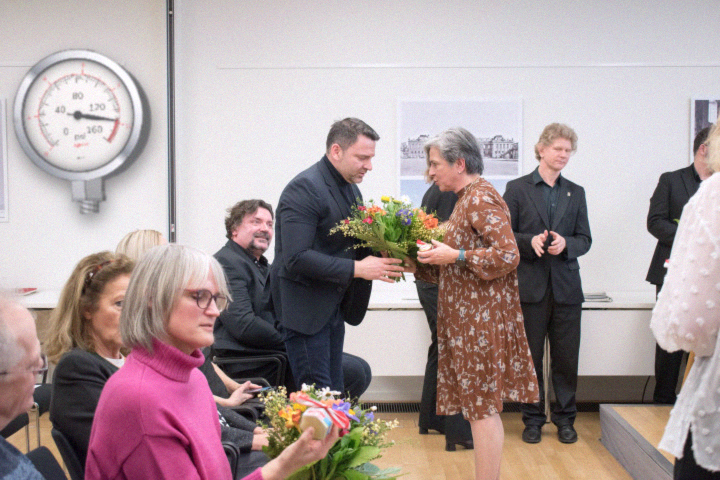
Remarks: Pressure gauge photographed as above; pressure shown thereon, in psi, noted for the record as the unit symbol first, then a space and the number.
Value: psi 140
